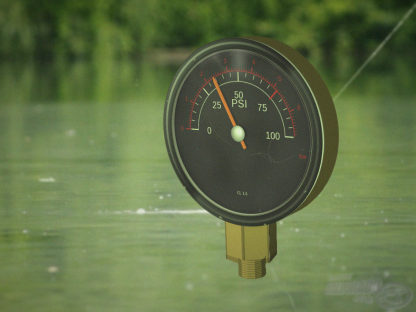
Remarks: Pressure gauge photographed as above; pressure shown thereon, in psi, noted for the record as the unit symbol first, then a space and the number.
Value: psi 35
